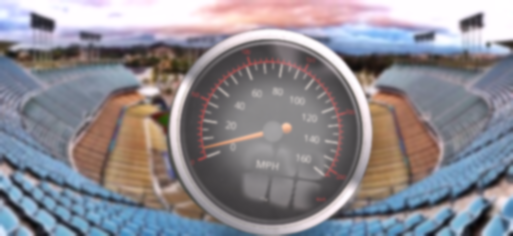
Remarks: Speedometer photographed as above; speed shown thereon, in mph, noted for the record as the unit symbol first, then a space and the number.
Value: mph 5
